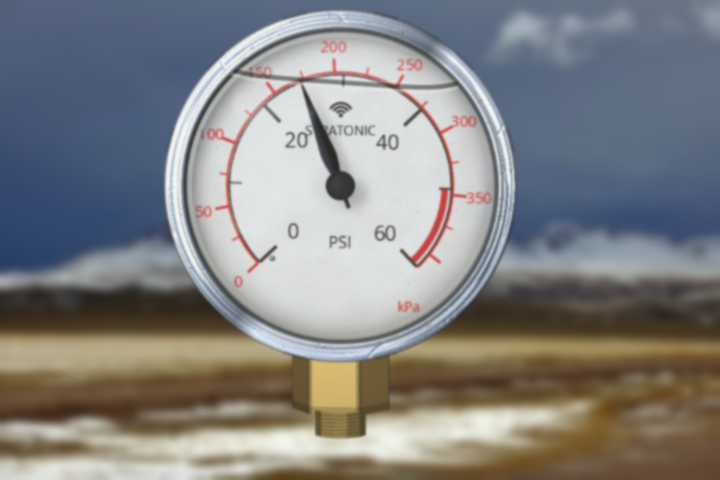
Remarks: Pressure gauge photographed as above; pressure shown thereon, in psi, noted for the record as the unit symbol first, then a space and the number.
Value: psi 25
